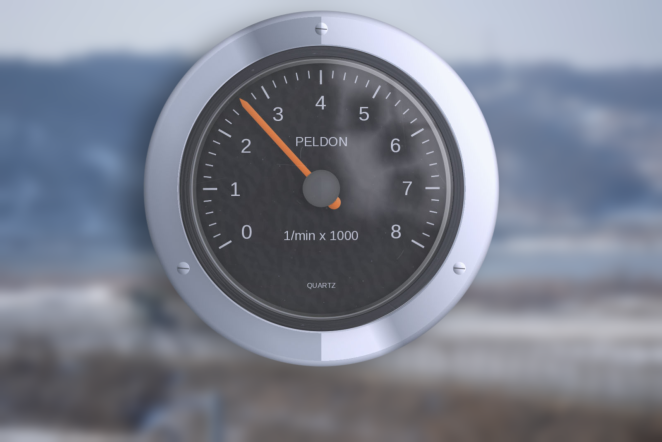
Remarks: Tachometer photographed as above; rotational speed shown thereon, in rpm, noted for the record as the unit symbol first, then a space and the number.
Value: rpm 2600
